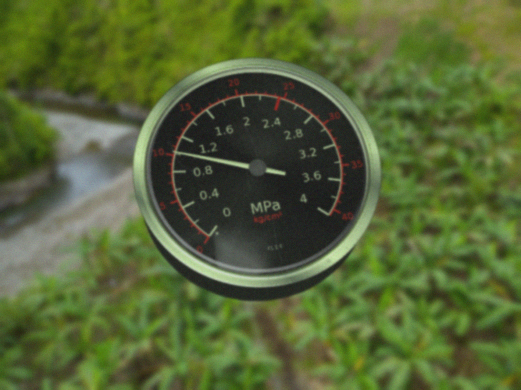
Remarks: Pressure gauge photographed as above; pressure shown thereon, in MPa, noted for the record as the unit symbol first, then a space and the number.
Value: MPa 1
